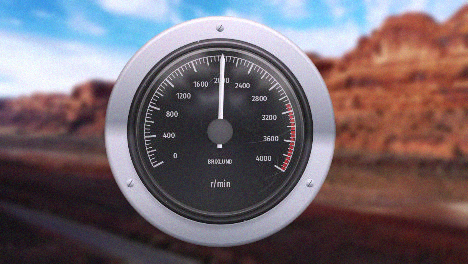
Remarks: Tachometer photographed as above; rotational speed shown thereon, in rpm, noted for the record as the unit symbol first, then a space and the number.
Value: rpm 2000
